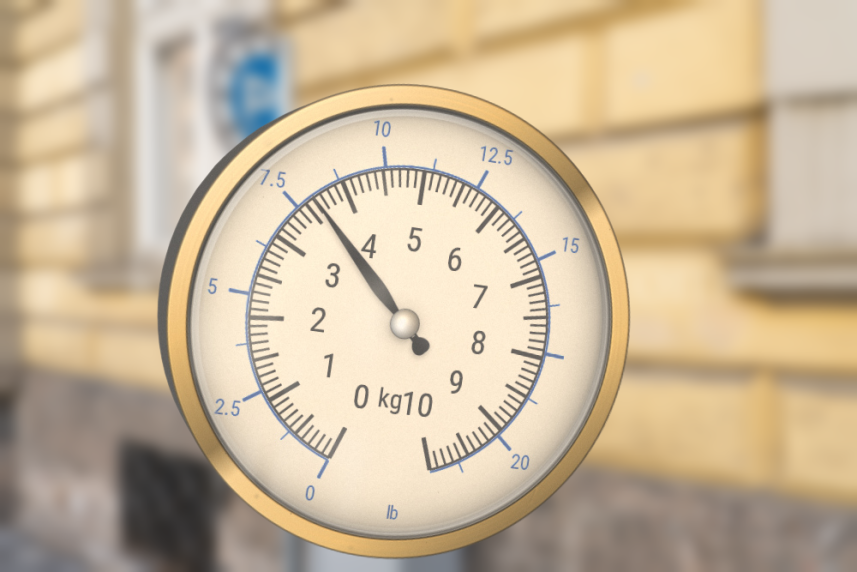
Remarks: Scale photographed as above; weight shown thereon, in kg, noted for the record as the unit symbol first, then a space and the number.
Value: kg 3.6
